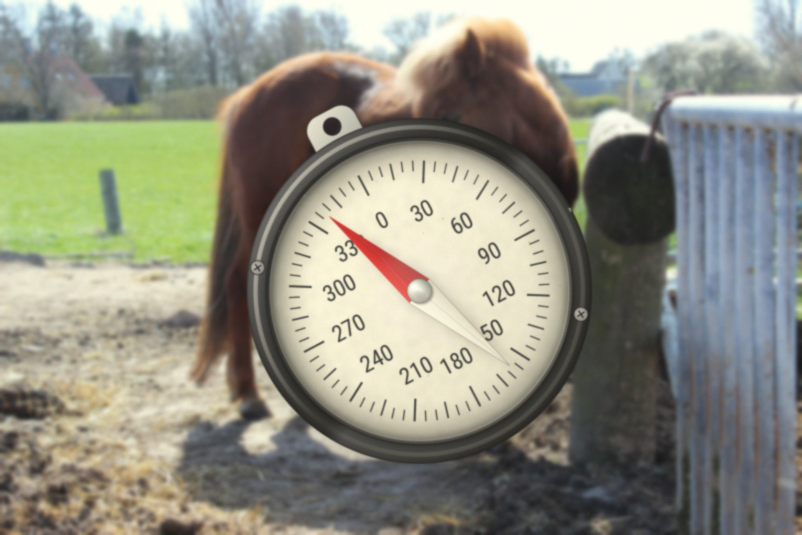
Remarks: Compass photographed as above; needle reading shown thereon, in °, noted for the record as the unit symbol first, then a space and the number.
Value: ° 337.5
